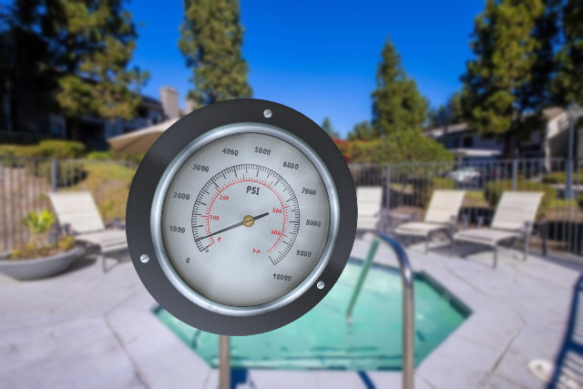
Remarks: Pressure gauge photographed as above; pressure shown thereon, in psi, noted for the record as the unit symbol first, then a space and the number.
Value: psi 500
